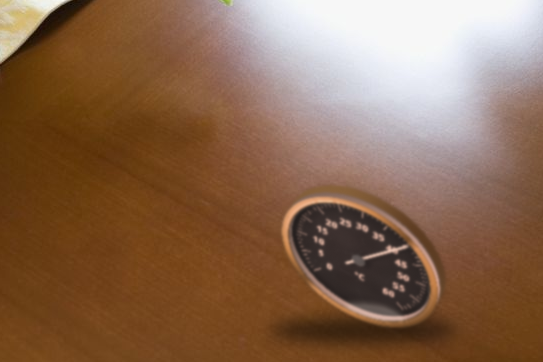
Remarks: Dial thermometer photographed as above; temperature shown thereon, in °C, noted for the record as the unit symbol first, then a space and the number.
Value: °C 40
